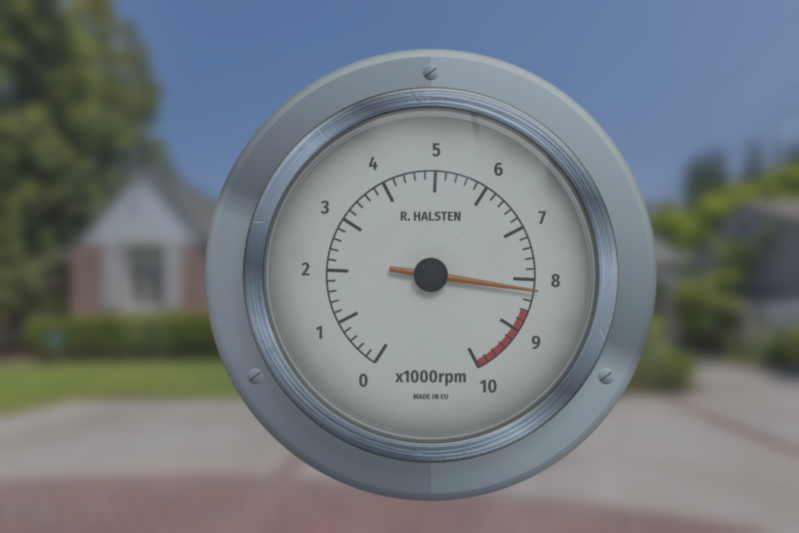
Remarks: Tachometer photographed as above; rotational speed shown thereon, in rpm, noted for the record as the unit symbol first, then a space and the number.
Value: rpm 8200
